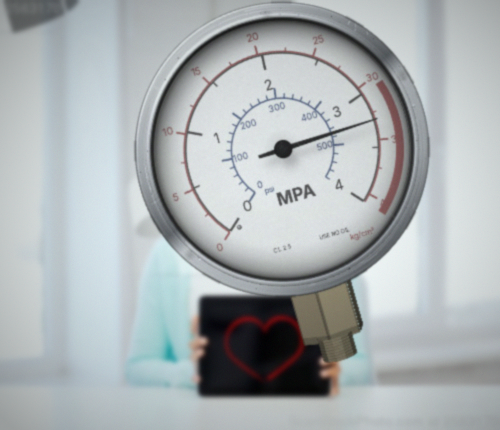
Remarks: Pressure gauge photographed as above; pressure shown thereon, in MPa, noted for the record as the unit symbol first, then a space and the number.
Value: MPa 3.25
